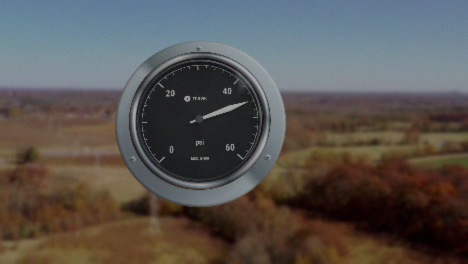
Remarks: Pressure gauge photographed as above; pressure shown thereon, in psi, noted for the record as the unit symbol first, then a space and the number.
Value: psi 46
